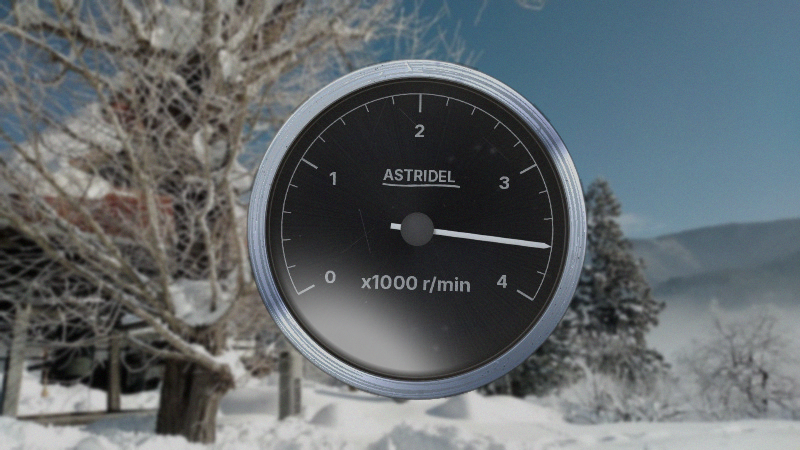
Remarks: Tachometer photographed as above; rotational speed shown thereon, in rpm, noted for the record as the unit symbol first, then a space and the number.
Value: rpm 3600
